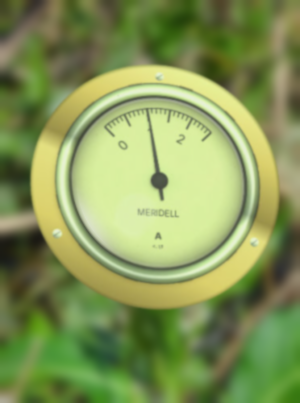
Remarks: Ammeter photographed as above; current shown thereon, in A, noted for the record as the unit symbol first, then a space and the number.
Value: A 1
